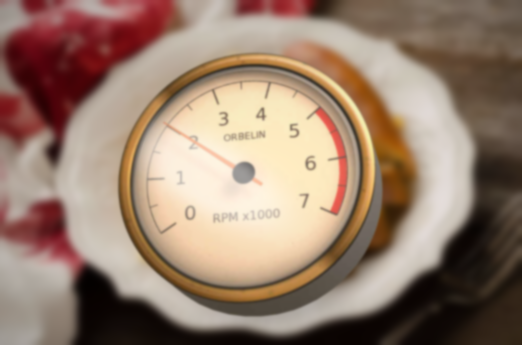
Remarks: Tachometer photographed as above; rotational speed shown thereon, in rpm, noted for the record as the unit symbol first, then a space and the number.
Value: rpm 2000
